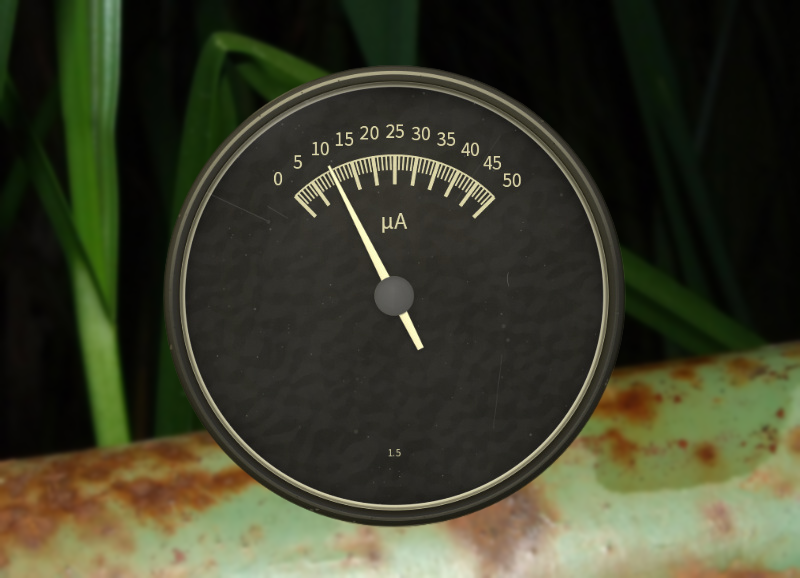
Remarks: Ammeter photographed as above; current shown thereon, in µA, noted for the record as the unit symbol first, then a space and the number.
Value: µA 10
